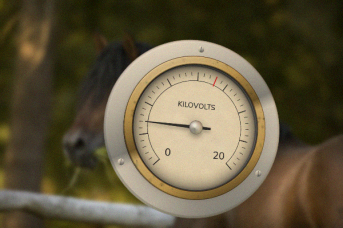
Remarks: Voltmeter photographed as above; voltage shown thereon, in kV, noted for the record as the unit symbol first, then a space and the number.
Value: kV 3.5
